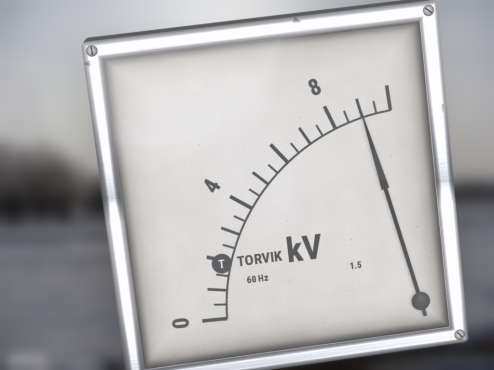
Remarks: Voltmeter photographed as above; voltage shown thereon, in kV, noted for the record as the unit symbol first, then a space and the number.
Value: kV 9
